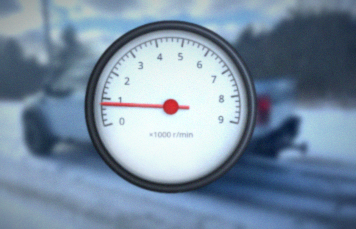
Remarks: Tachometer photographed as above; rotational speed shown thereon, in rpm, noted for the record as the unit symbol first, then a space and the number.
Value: rpm 800
